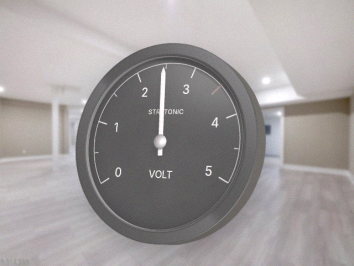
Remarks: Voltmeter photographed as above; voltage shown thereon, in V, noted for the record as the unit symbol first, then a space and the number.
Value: V 2.5
